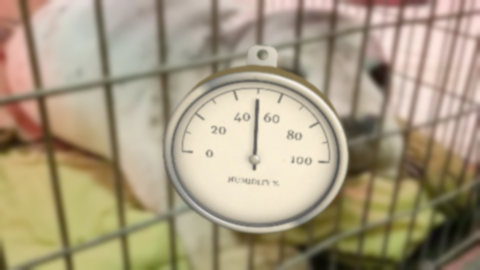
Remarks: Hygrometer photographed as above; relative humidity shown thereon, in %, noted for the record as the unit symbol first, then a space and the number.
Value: % 50
